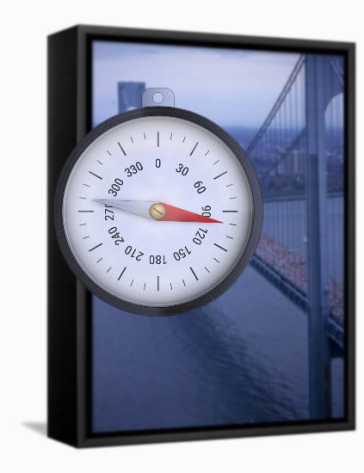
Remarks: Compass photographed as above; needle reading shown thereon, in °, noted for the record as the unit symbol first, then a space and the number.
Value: ° 100
